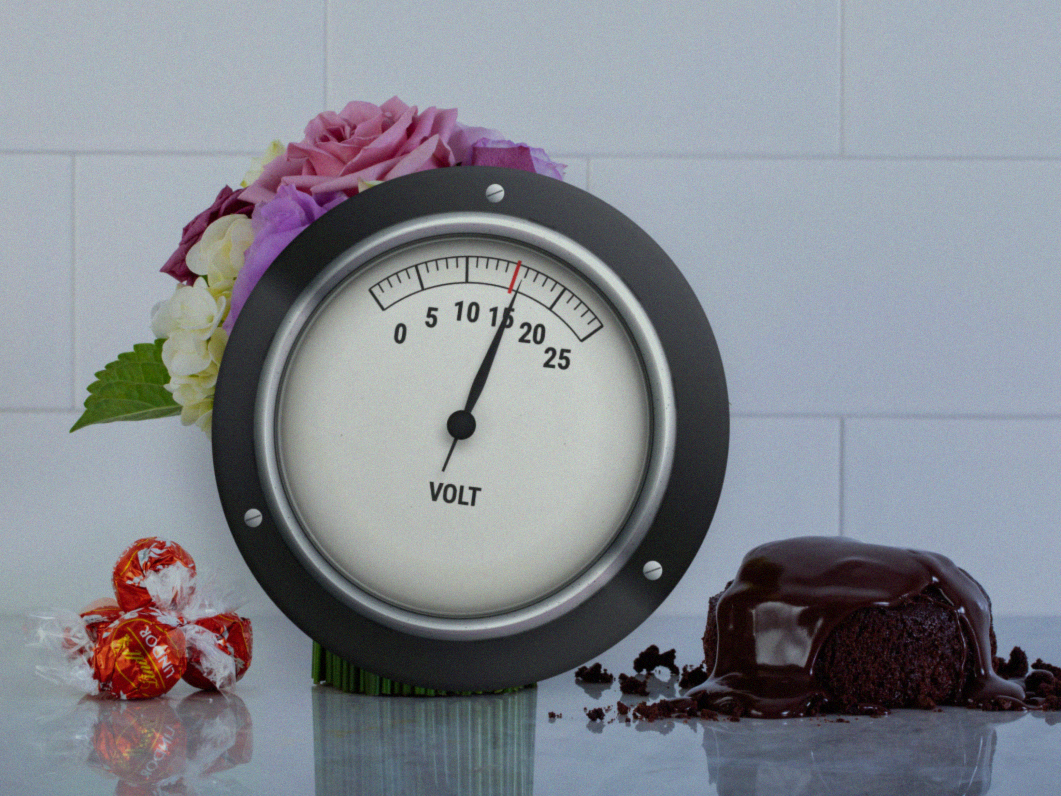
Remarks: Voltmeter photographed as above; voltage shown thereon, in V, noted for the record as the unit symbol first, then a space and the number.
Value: V 16
